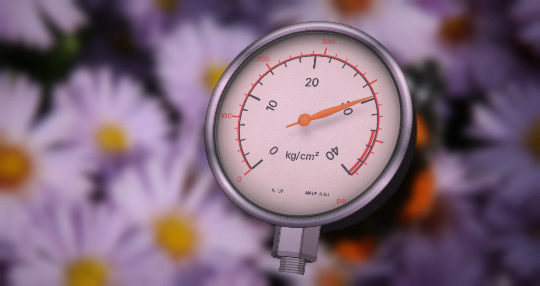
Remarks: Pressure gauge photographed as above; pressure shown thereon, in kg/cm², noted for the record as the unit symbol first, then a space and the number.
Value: kg/cm² 30
